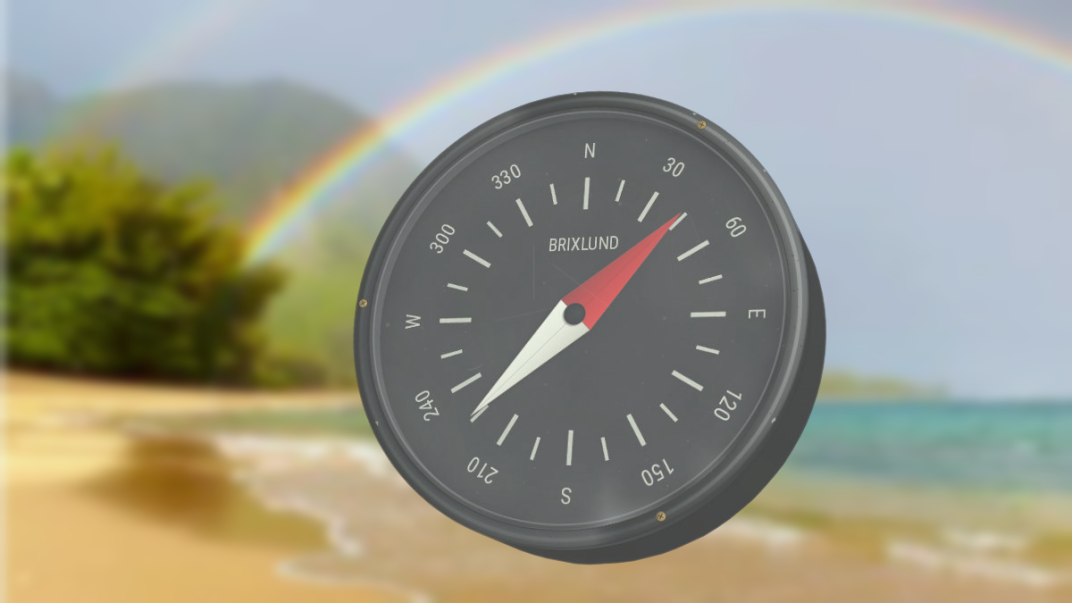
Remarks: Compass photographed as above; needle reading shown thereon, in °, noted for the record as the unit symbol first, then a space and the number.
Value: ° 45
